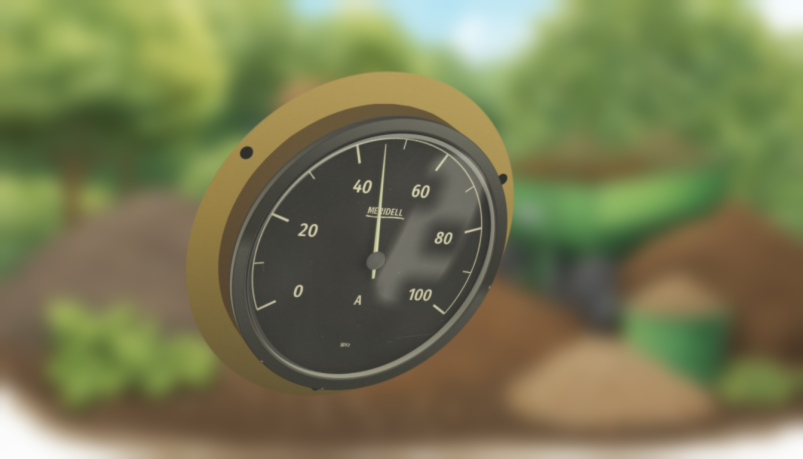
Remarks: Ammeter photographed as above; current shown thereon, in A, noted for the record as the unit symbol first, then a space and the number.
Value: A 45
